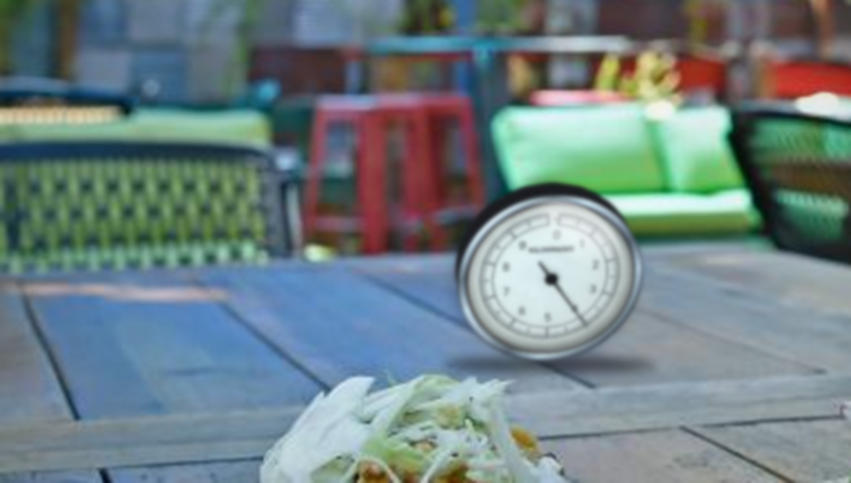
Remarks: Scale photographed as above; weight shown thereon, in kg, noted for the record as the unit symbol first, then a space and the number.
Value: kg 4
